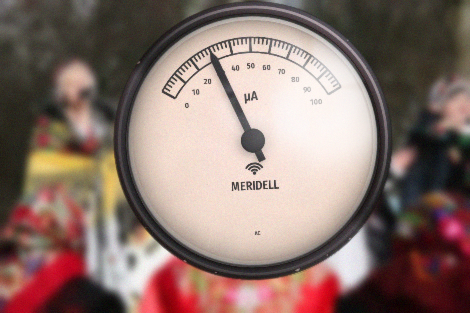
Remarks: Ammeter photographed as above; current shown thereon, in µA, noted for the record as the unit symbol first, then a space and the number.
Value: µA 30
